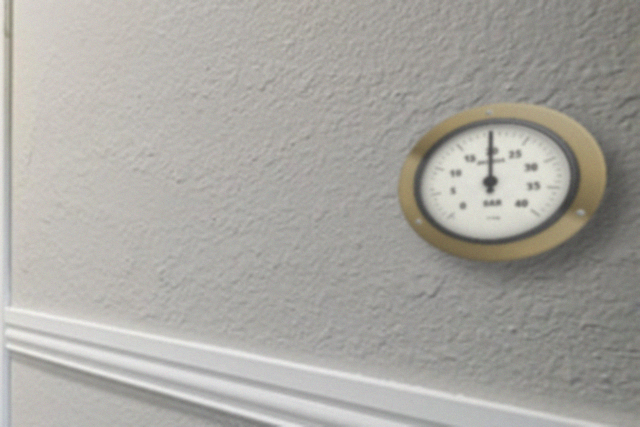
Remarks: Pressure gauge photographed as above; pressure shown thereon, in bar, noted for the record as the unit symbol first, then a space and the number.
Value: bar 20
